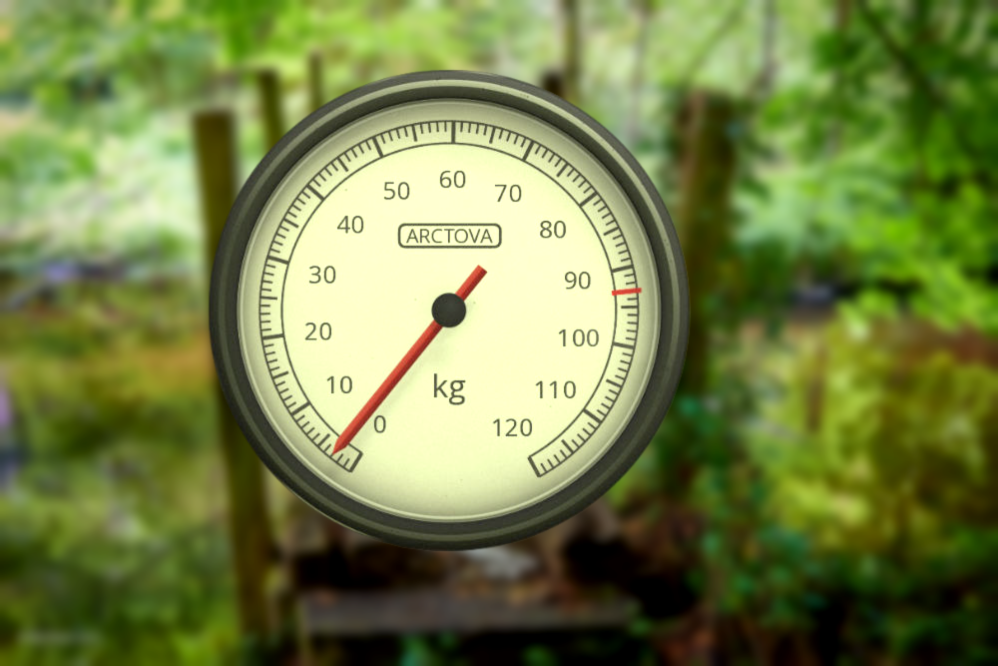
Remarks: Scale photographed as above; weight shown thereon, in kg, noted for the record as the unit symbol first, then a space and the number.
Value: kg 3
